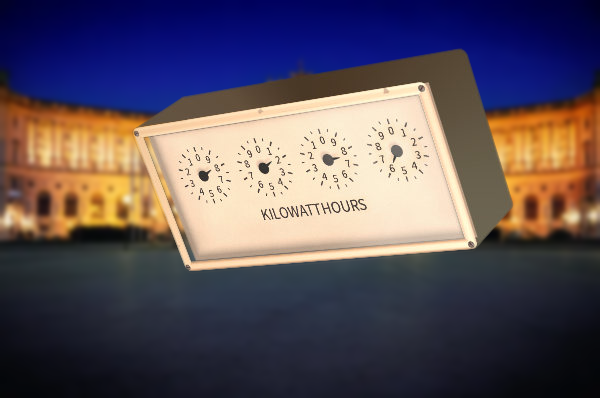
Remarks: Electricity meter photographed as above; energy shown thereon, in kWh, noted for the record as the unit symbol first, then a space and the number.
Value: kWh 8176
